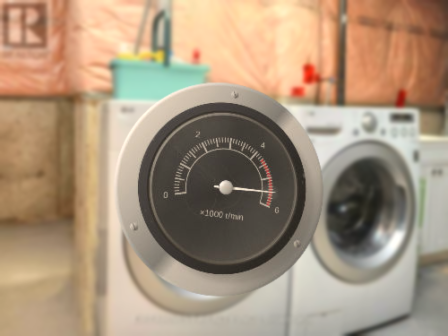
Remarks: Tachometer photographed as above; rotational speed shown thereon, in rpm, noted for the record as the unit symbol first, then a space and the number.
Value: rpm 5500
